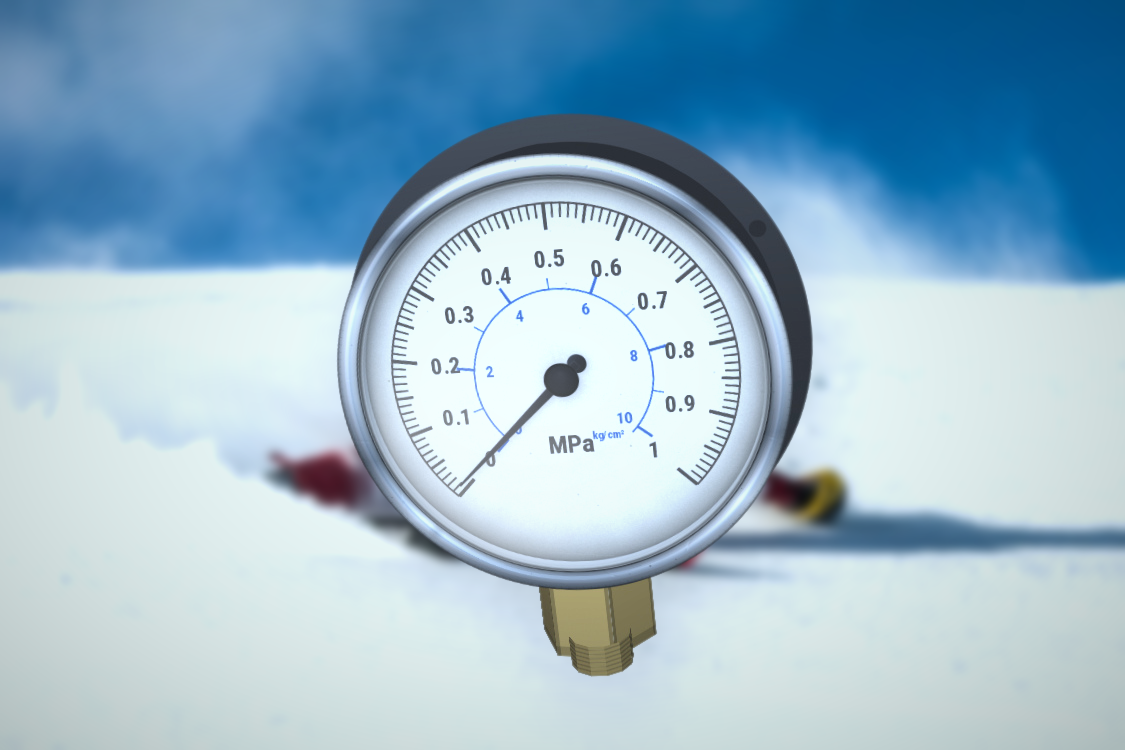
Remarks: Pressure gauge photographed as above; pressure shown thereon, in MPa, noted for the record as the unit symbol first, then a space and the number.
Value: MPa 0.01
